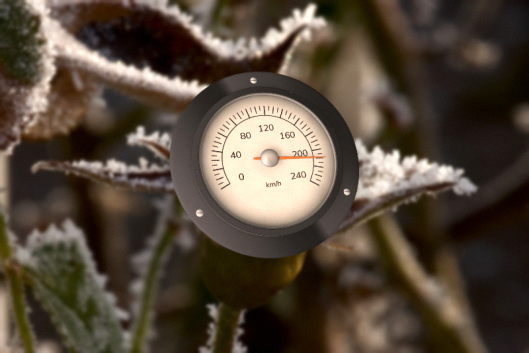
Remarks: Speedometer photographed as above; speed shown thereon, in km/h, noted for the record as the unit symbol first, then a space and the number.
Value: km/h 210
